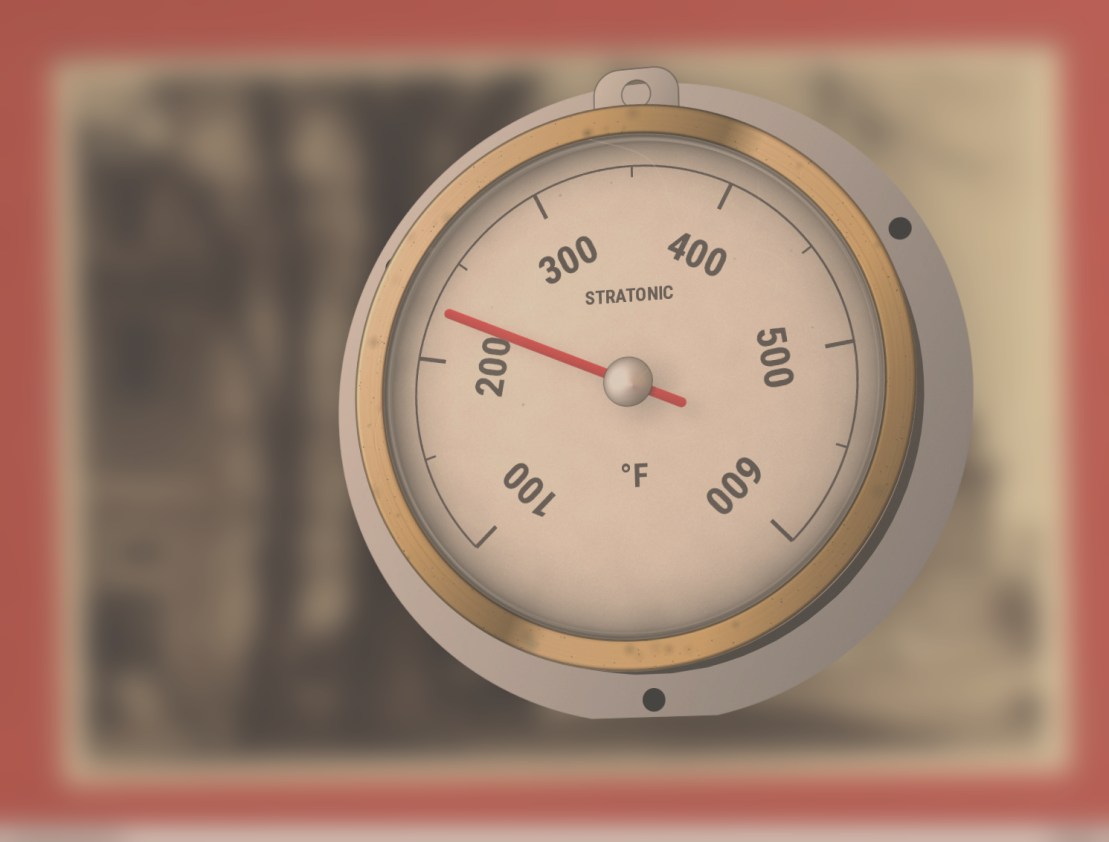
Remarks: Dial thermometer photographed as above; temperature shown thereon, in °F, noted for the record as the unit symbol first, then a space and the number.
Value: °F 225
